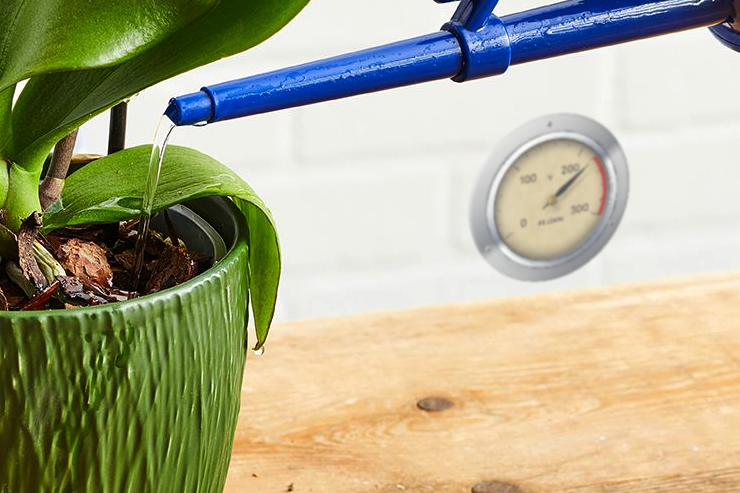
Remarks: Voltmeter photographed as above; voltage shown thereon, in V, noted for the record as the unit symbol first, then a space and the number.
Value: V 220
